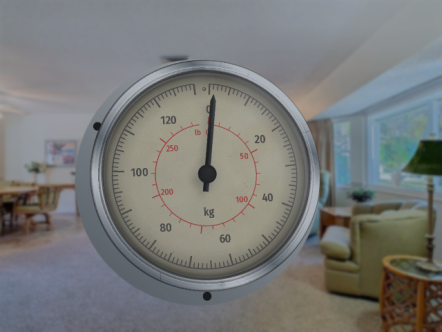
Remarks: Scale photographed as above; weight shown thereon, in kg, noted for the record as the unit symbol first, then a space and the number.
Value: kg 1
